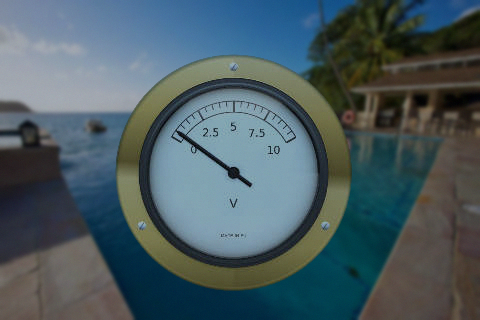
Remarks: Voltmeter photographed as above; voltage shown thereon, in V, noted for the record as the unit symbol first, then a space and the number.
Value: V 0.5
